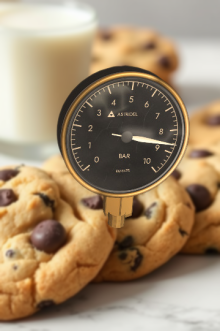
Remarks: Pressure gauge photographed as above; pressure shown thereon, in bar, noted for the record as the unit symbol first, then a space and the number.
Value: bar 8.6
